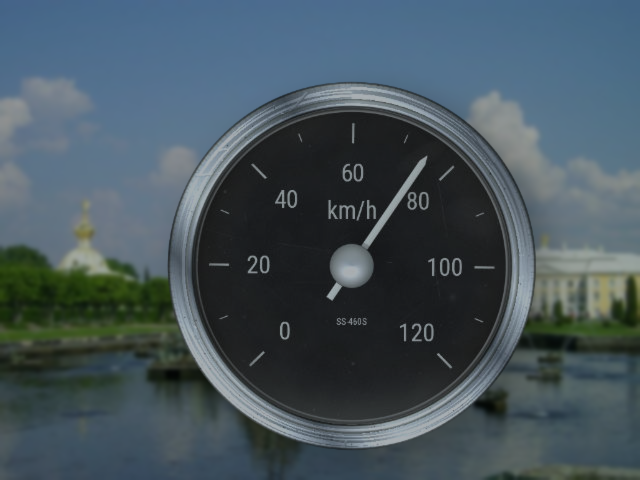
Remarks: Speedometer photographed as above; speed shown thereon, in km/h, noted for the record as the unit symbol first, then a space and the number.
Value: km/h 75
